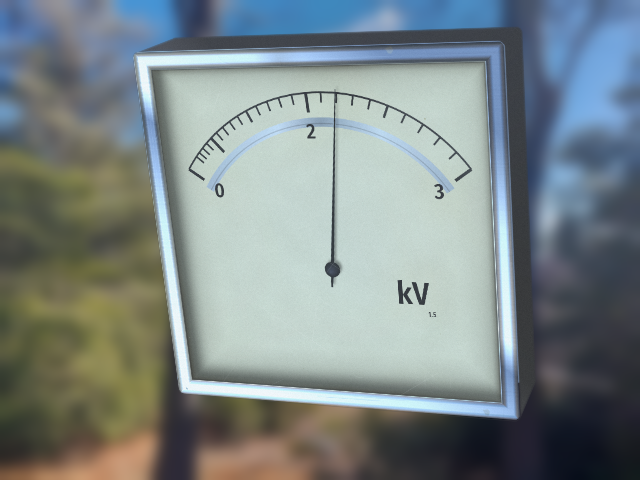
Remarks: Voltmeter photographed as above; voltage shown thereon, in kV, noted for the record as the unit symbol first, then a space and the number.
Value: kV 2.2
